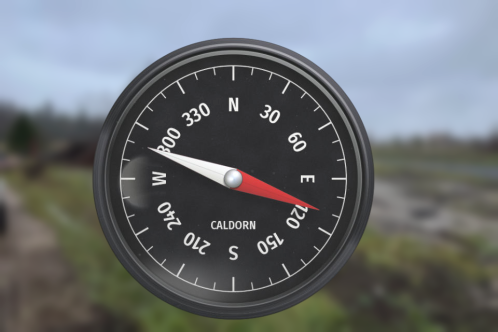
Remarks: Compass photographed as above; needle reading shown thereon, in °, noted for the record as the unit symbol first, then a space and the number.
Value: ° 110
